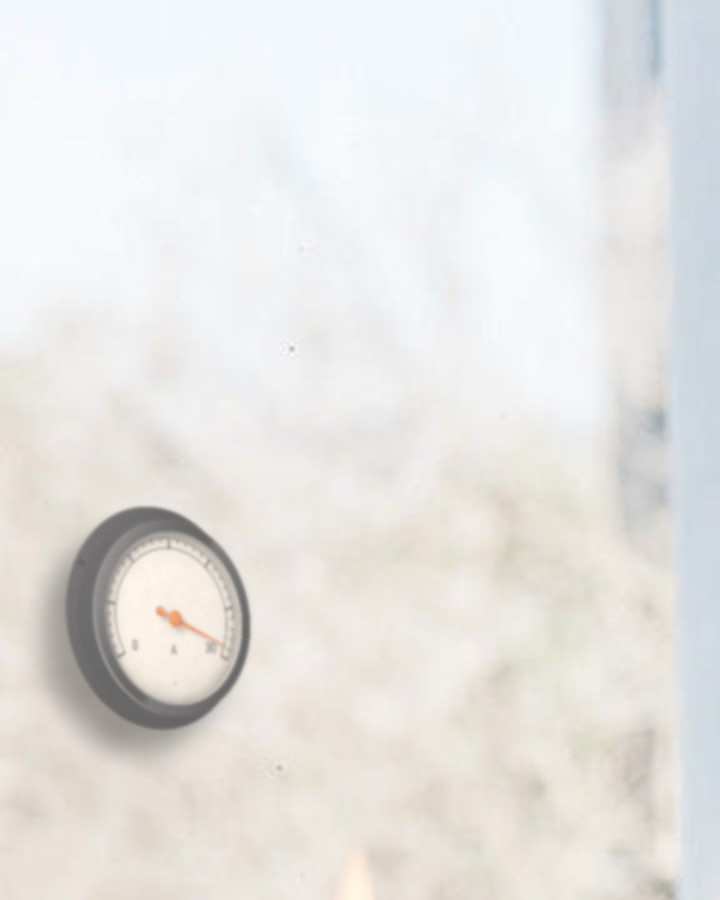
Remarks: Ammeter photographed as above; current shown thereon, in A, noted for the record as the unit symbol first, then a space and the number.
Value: A 29
